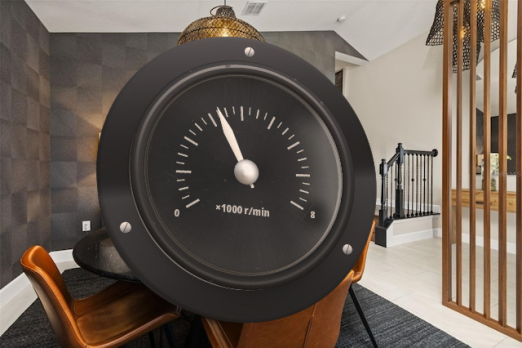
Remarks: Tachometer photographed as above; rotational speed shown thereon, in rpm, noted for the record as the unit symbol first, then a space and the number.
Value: rpm 3250
